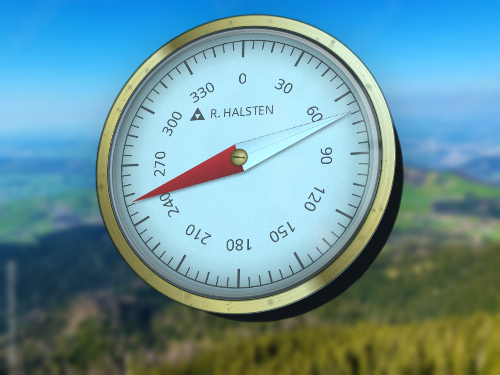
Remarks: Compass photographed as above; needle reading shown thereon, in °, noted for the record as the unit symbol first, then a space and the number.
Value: ° 250
